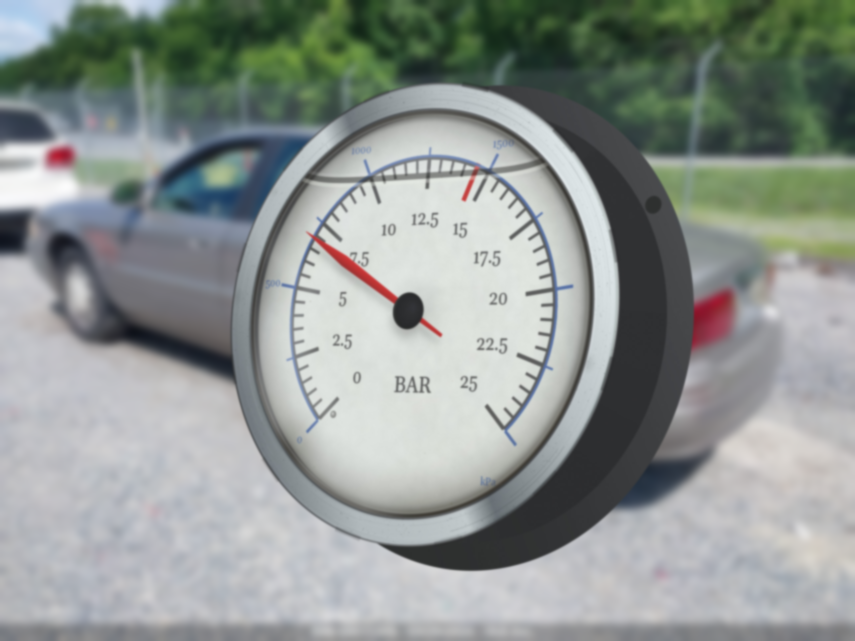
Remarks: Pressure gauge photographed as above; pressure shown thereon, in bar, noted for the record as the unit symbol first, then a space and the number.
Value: bar 7
